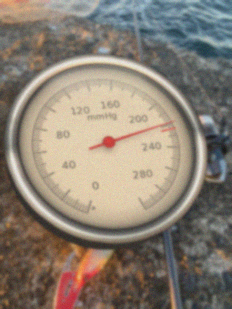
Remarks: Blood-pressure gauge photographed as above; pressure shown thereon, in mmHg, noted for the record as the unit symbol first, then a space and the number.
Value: mmHg 220
